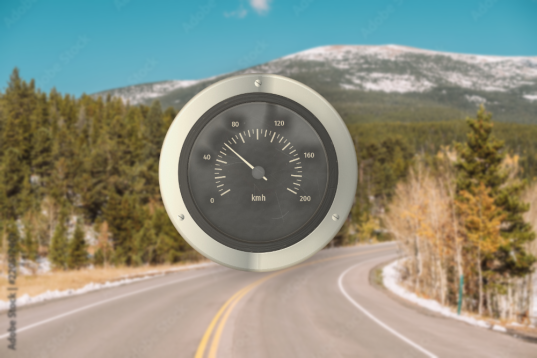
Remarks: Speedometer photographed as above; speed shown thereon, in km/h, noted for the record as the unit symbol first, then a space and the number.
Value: km/h 60
